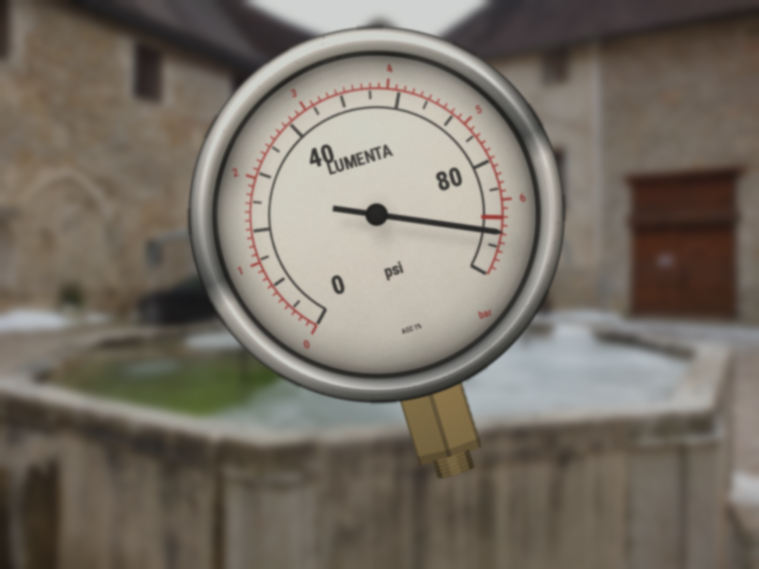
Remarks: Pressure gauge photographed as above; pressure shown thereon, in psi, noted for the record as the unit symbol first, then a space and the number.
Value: psi 92.5
